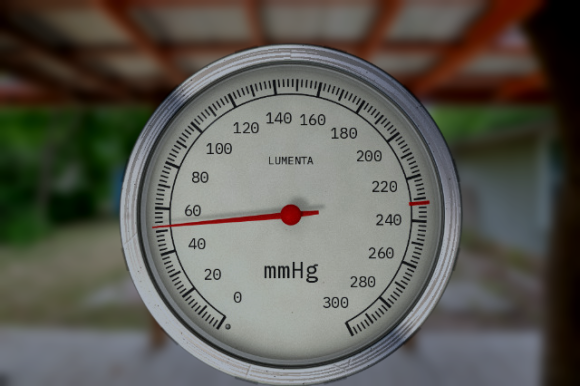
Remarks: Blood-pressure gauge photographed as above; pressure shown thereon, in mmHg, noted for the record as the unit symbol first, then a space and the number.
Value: mmHg 52
